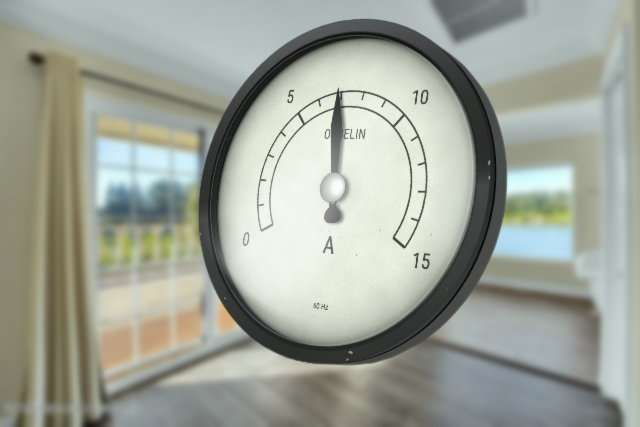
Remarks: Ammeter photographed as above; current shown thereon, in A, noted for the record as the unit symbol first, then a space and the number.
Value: A 7
